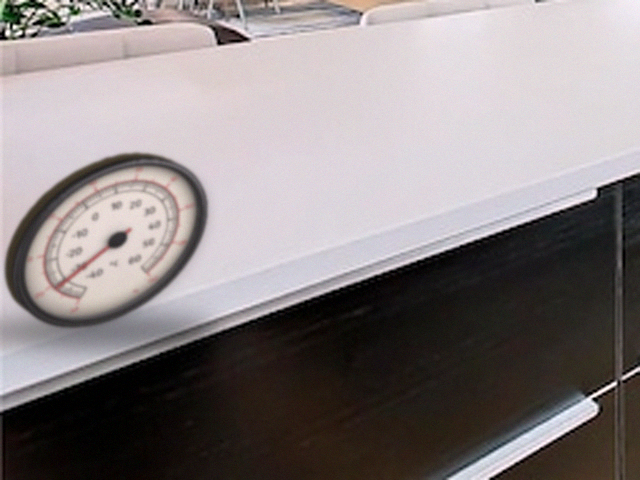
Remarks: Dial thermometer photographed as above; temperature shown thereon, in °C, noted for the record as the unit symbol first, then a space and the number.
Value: °C -30
